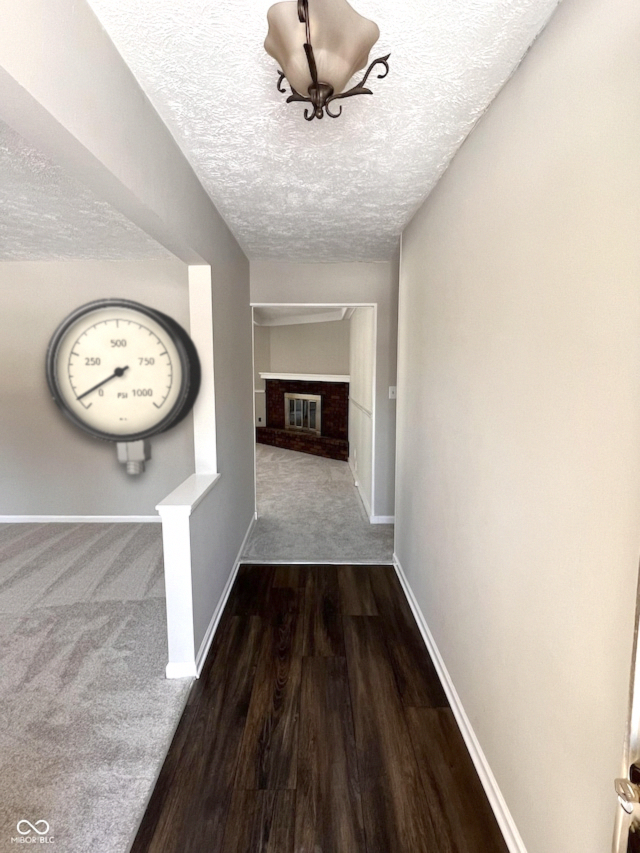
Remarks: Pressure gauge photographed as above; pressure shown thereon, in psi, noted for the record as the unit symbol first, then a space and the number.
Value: psi 50
